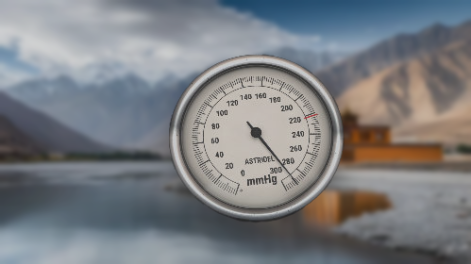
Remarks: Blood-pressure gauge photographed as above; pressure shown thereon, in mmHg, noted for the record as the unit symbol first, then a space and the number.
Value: mmHg 290
